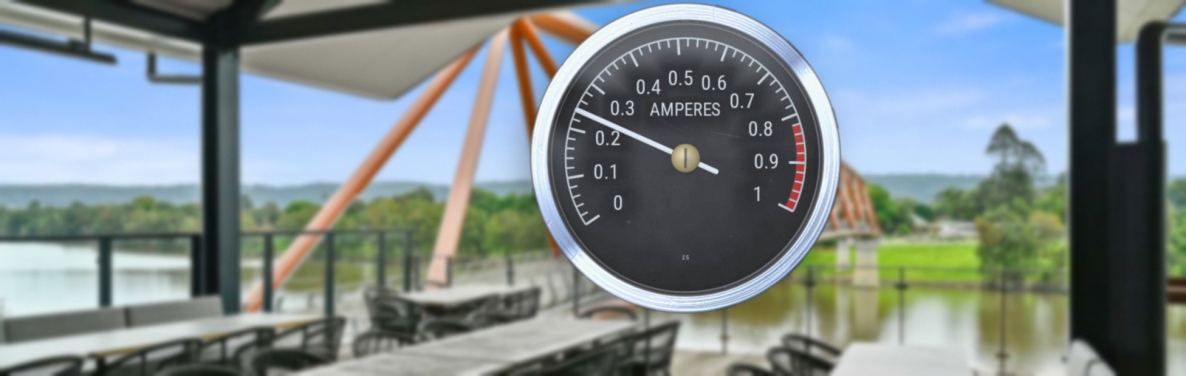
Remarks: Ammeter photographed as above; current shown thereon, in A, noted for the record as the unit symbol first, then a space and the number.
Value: A 0.24
